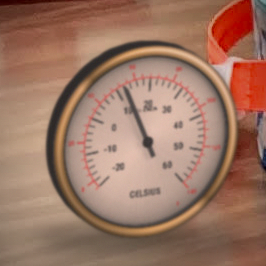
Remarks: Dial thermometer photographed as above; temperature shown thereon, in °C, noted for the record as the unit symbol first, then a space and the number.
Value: °C 12
